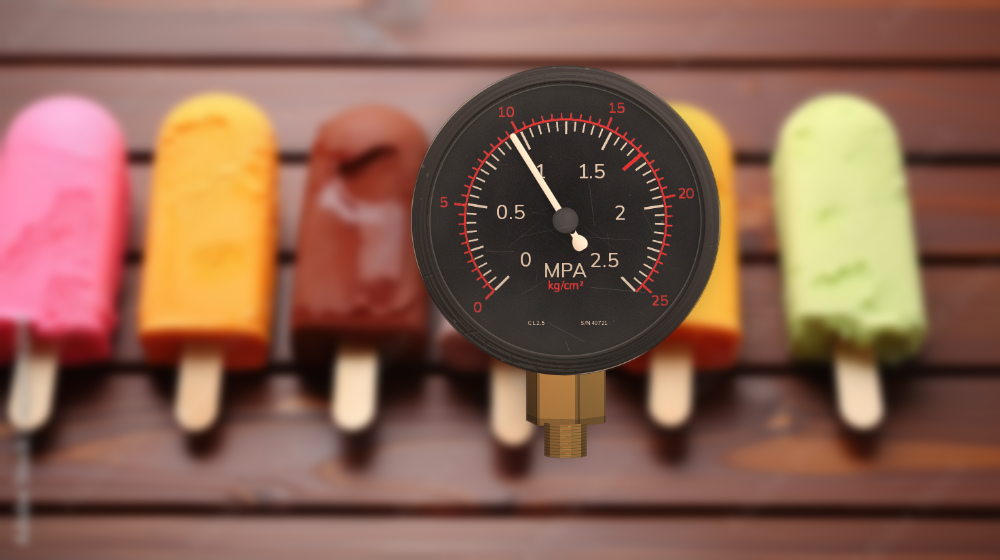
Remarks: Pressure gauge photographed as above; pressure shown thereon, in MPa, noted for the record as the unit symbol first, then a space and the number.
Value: MPa 0.95
